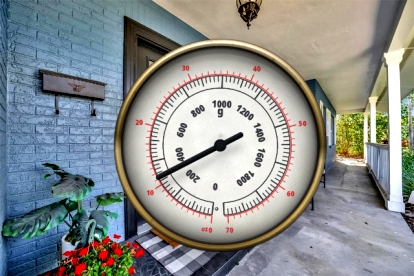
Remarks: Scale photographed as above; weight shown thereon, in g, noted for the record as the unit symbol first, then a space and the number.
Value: g 320
